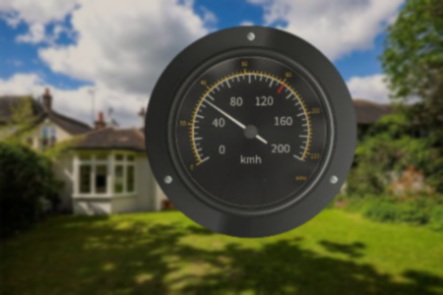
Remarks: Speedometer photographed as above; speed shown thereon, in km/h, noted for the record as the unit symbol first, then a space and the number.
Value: km/h 55
